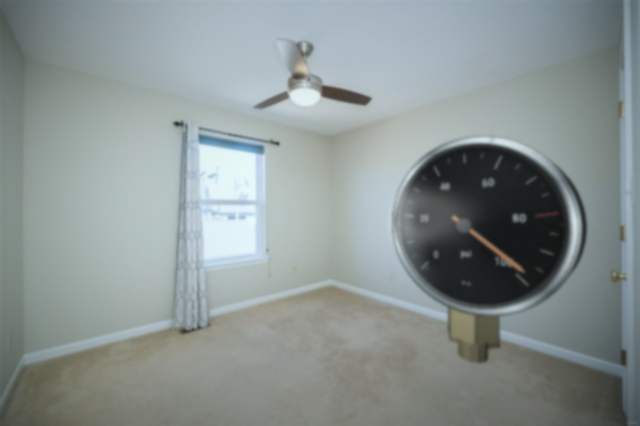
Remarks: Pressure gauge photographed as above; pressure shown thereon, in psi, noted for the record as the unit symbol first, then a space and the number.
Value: psi 97.5
